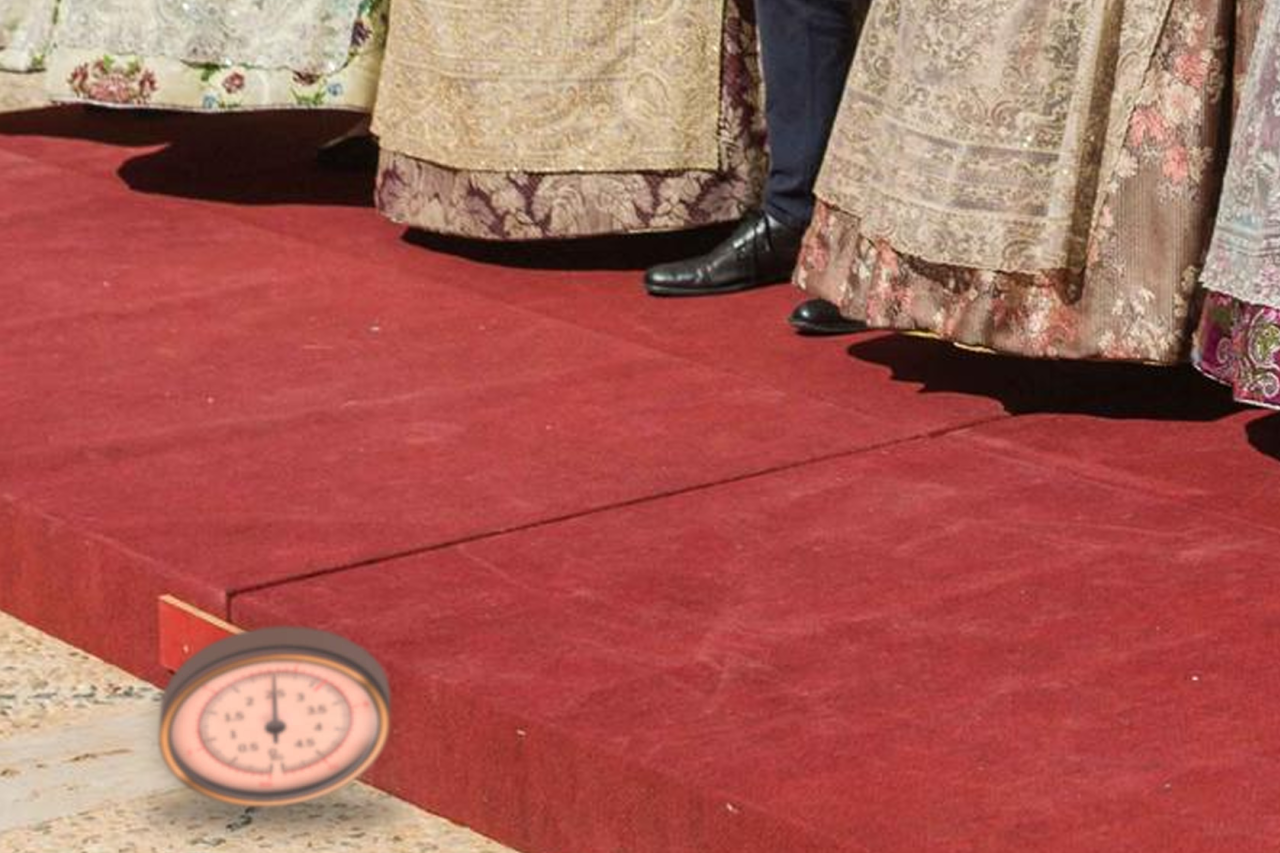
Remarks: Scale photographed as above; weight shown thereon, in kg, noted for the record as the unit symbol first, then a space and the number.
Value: kg 2.5
